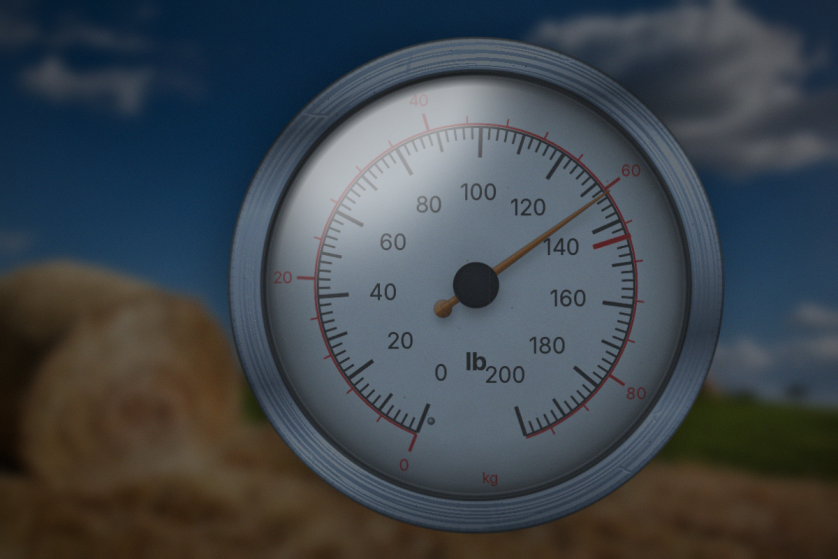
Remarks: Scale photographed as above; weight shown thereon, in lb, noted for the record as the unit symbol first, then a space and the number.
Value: lb 133
